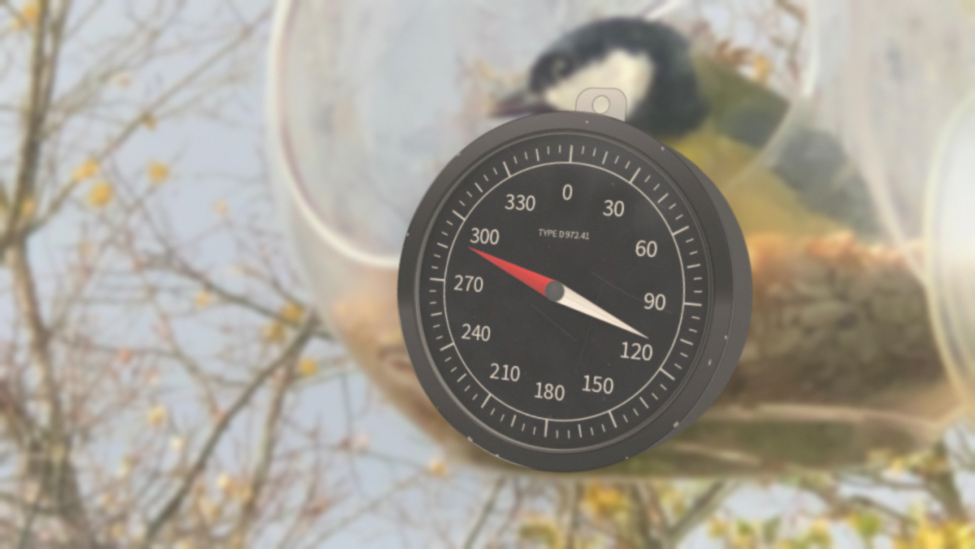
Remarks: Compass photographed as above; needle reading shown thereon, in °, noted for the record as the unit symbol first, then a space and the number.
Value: ° 290
